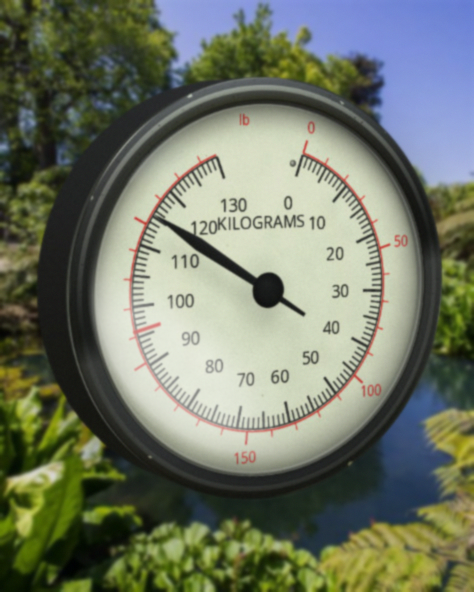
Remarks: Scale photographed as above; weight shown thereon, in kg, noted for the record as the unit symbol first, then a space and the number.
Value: kg 115
